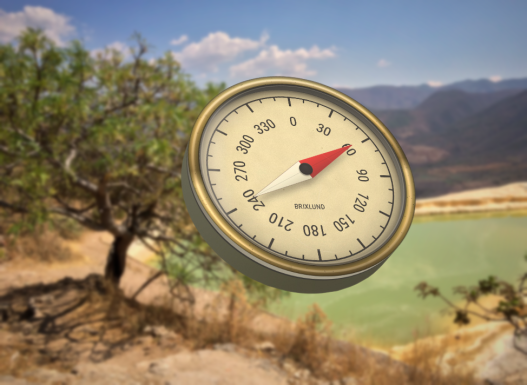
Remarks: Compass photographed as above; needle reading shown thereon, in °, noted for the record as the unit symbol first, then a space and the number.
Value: ° 60
